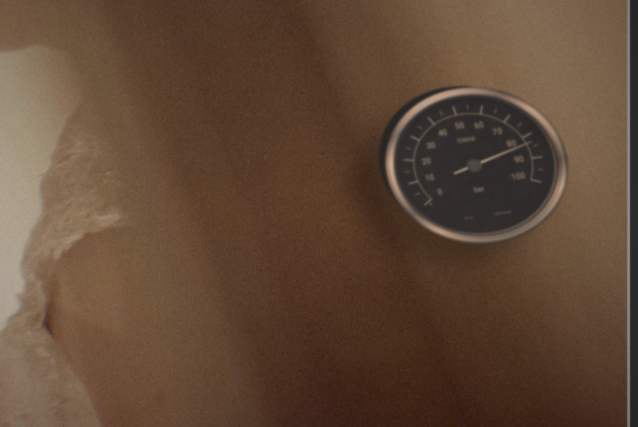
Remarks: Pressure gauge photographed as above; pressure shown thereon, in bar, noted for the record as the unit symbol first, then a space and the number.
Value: bar 82.5
